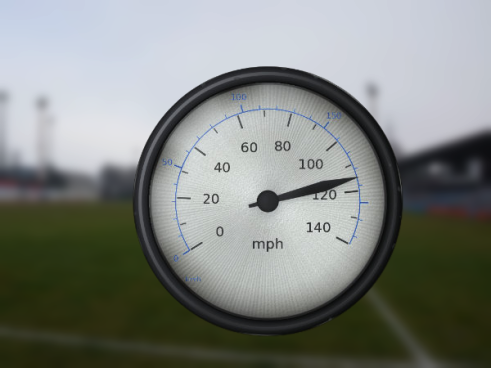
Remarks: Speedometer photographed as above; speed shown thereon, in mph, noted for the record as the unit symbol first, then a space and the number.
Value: mph 115
